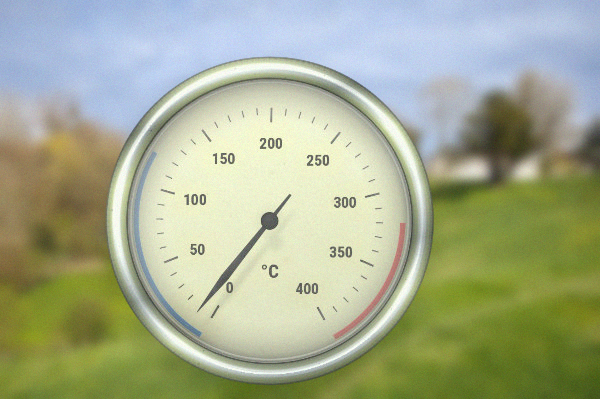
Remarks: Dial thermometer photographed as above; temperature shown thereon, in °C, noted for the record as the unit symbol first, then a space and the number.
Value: °C 10
